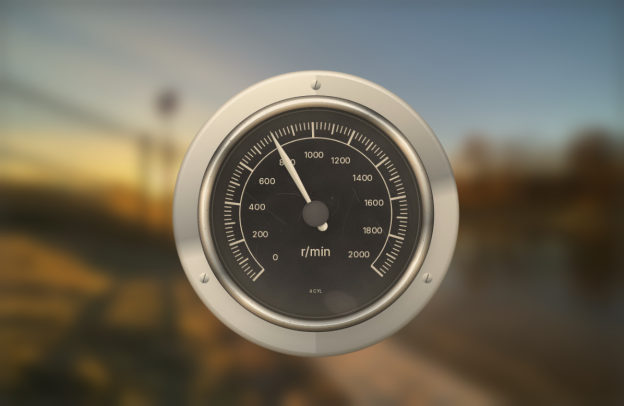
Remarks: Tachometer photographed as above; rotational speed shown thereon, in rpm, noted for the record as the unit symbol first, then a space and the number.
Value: rpm 800
